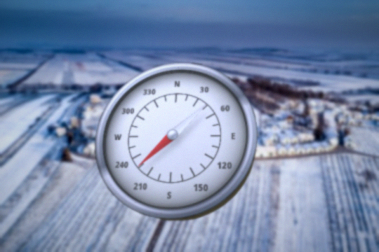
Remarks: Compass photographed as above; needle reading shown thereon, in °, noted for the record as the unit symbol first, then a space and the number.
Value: ° 225
